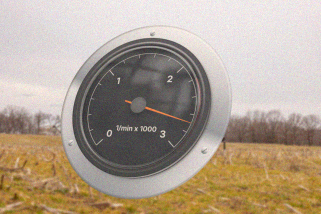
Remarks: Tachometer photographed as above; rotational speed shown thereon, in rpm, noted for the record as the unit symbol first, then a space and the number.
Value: rpm 2700
